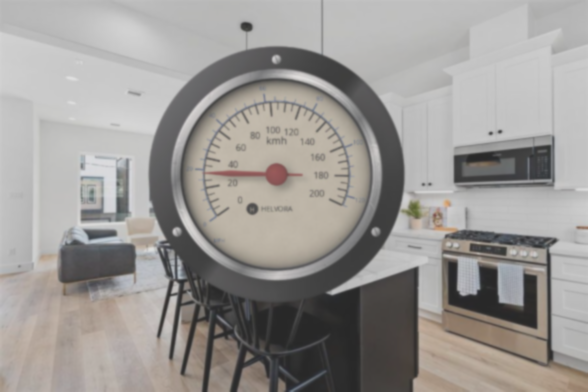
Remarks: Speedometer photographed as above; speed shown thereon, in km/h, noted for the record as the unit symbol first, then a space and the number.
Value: km/h 30
